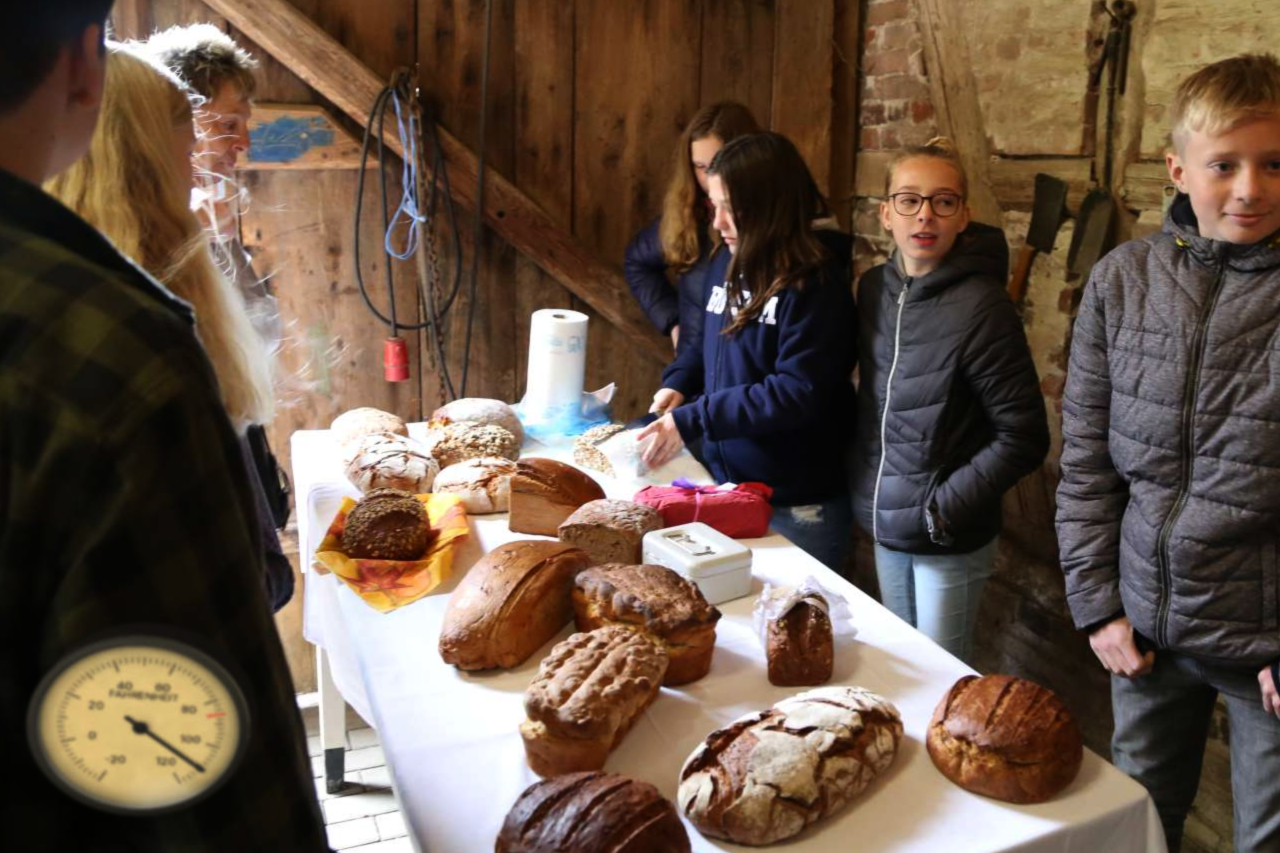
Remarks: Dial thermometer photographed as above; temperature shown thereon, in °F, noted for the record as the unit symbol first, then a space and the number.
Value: °F 110
